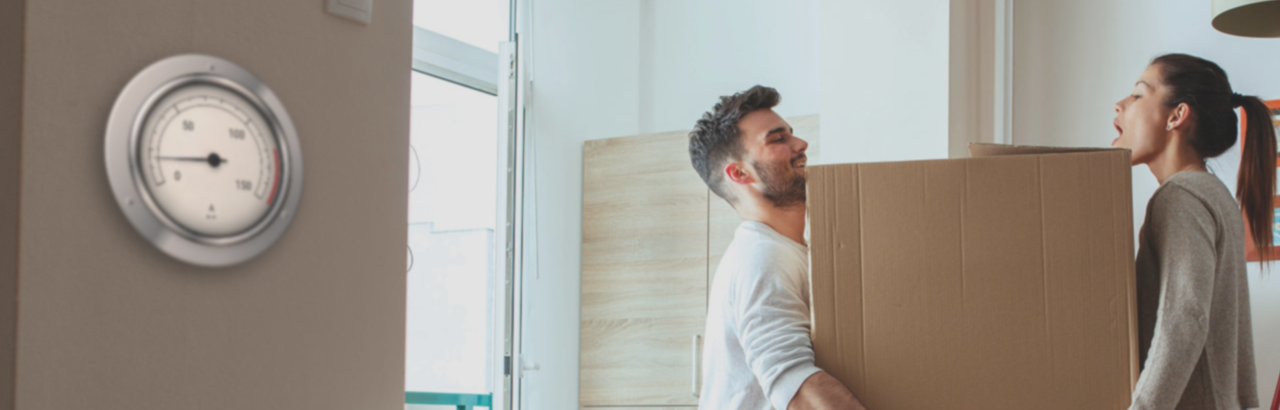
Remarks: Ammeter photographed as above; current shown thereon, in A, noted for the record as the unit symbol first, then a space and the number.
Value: A 15
